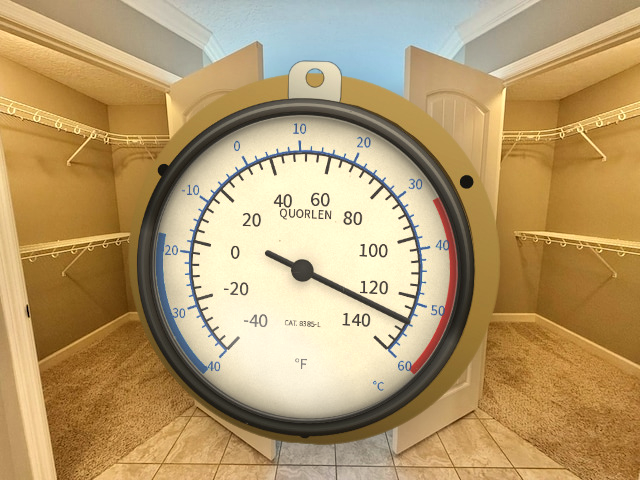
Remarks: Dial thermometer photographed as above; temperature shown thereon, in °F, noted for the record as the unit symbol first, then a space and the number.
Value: °F 128
